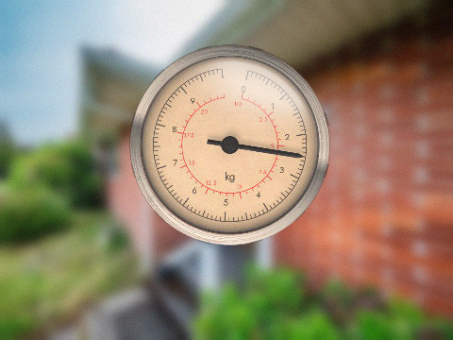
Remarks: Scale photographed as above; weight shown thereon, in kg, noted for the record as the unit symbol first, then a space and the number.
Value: kg 2.5
